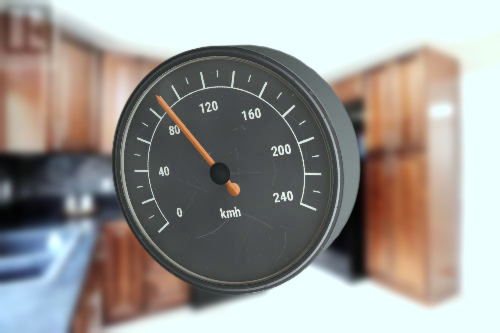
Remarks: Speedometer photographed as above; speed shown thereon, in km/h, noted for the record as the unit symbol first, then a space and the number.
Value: km/h 90
